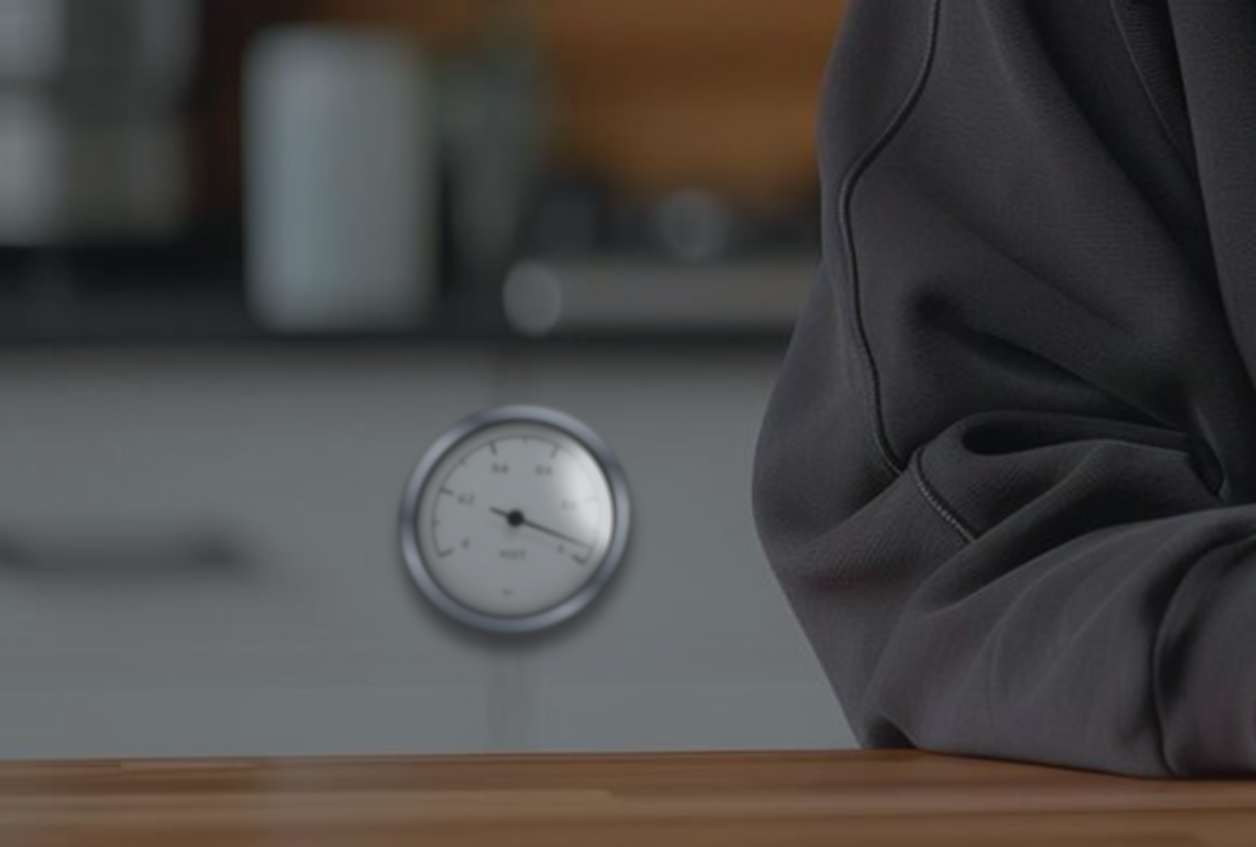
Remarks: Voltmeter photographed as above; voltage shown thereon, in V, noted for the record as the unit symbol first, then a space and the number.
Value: V 0.95
